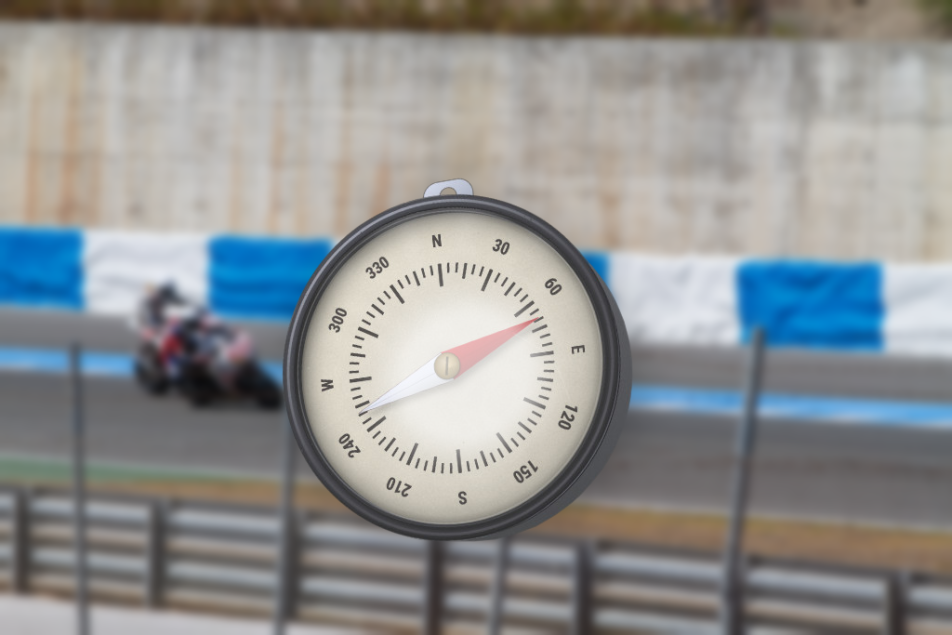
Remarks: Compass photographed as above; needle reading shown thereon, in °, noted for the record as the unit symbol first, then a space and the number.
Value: ° 70
